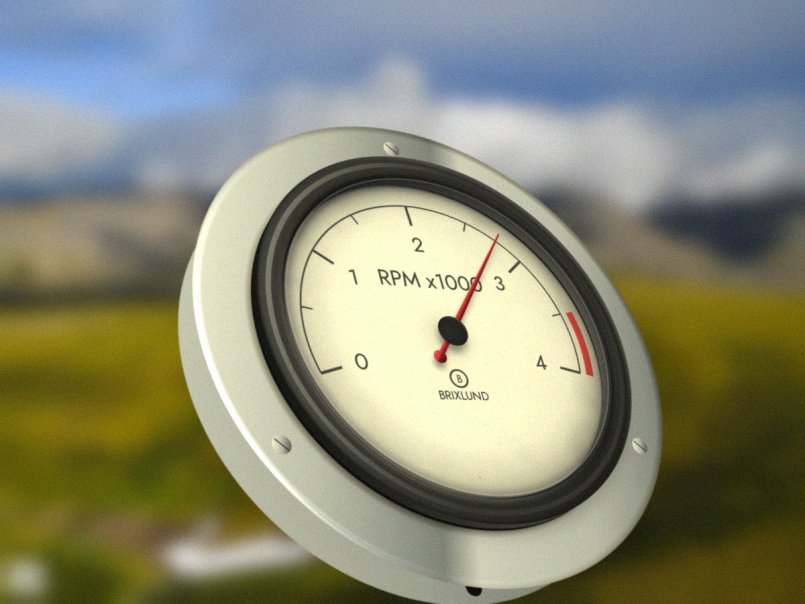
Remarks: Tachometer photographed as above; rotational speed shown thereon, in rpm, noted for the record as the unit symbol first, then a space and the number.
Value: rpm 2750
